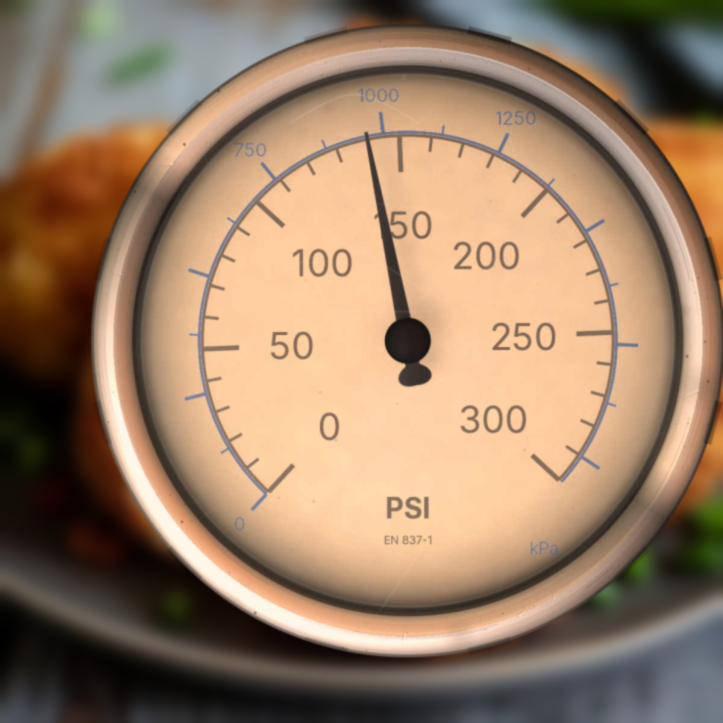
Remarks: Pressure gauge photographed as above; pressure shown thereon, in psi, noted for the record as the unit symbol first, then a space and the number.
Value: psi 140
